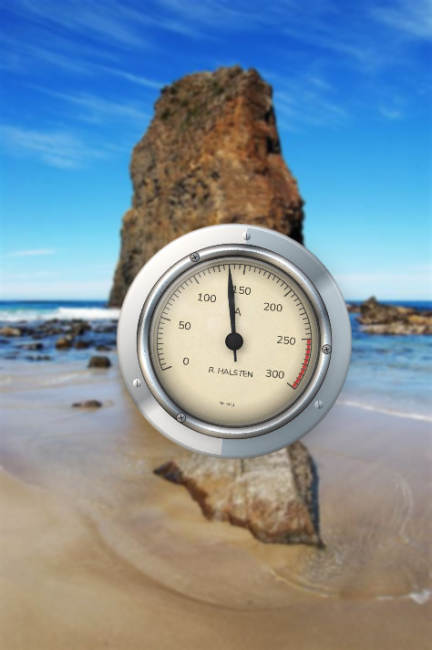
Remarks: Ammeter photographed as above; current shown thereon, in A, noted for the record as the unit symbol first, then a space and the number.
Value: A 135
